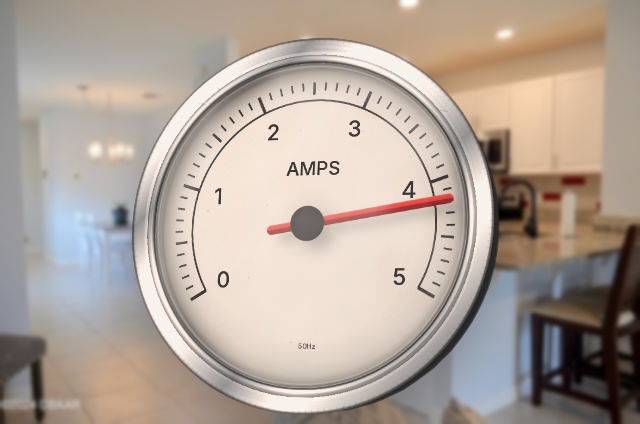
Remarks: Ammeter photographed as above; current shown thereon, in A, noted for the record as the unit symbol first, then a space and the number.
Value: A 4.2
